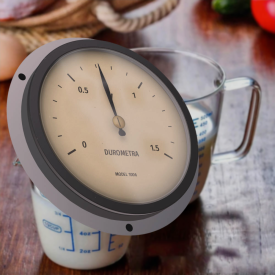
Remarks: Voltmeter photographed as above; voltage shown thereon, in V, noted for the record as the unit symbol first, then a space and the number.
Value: V 0.7
